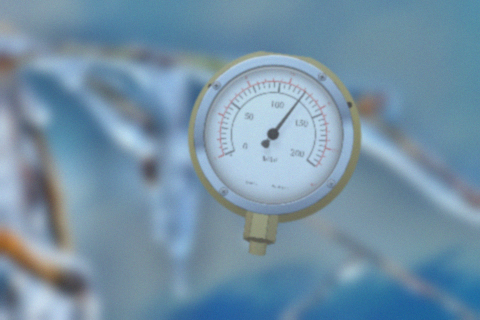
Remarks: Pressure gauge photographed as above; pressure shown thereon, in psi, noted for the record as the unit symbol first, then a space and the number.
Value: psi 125
